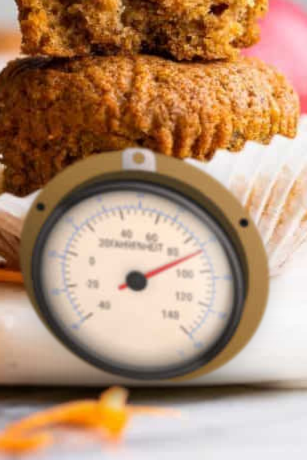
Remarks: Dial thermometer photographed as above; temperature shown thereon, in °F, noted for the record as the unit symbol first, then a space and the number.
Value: °F 88
